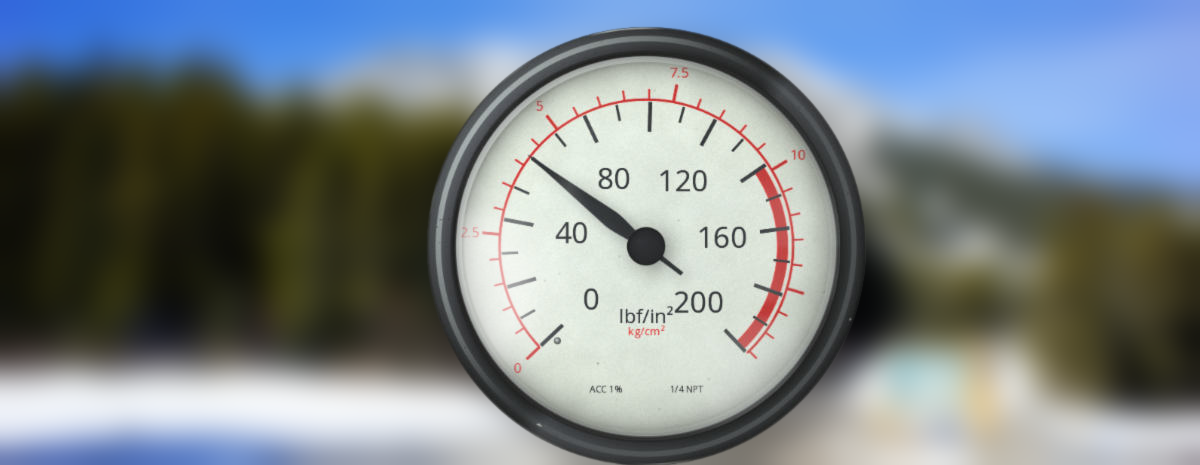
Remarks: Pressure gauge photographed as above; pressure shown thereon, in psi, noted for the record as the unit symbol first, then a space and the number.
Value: psi 60
